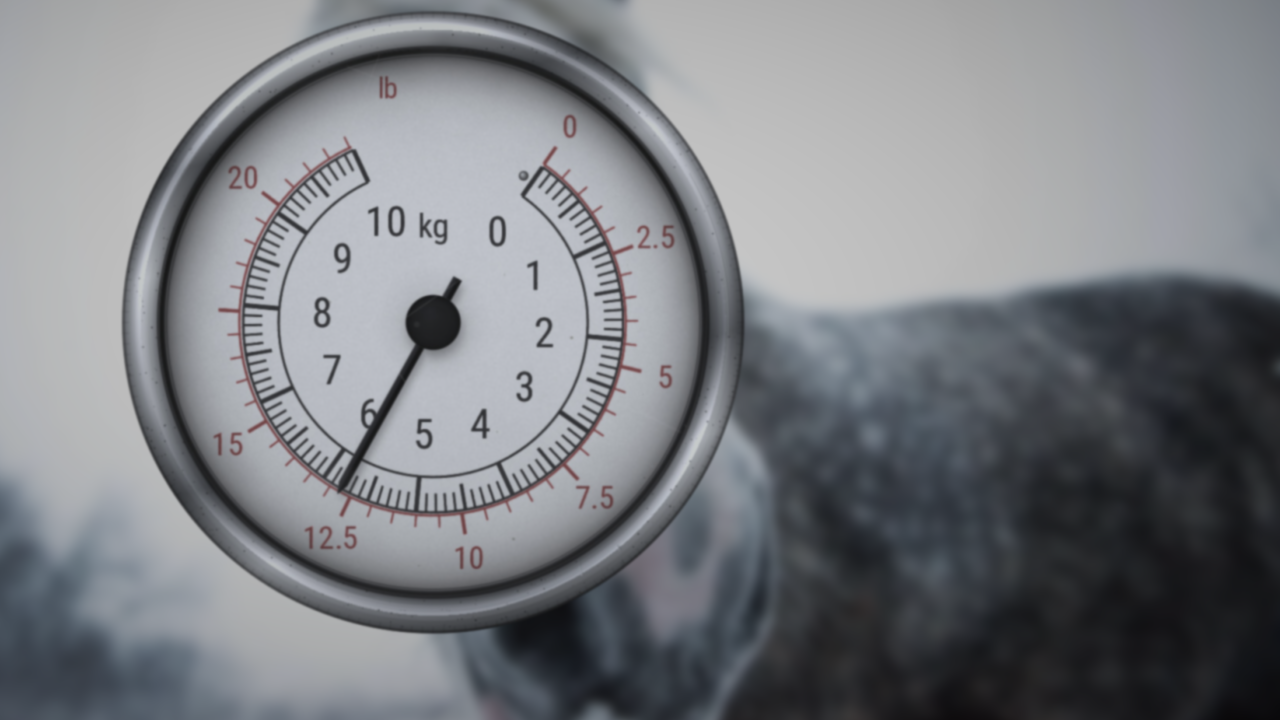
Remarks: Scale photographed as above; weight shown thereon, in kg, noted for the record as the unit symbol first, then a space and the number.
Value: kg 5.8
